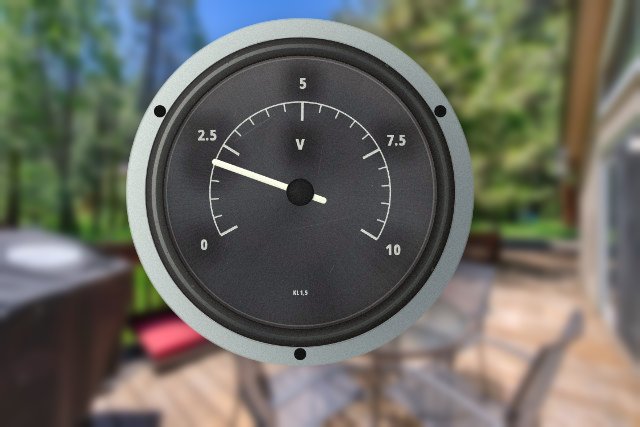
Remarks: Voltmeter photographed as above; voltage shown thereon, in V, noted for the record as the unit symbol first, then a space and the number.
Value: V 2
